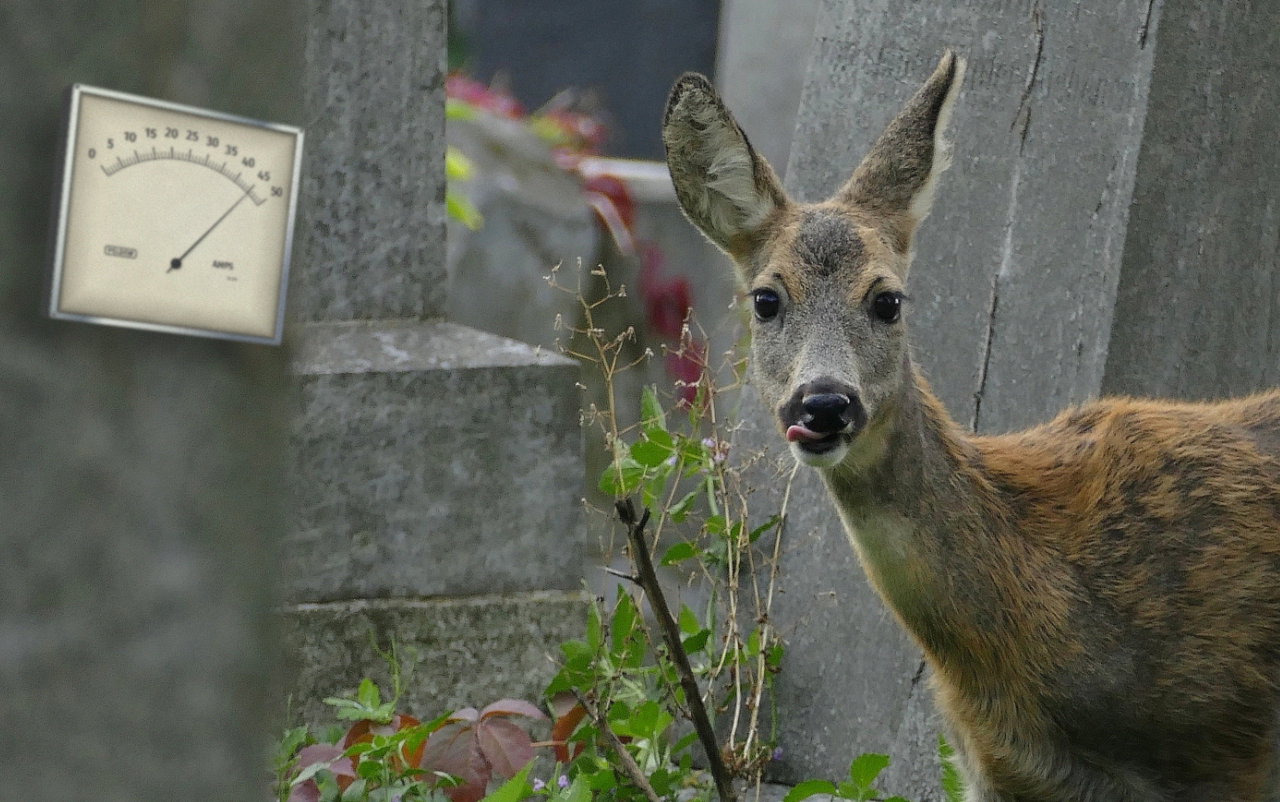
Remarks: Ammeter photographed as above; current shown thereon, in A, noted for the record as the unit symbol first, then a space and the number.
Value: A 45
